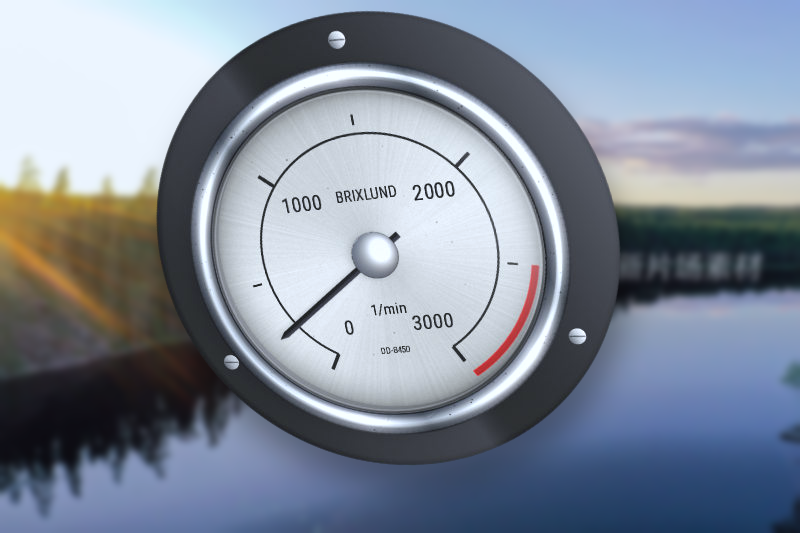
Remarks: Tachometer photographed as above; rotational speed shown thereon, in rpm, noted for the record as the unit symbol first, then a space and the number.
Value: rpm 250
